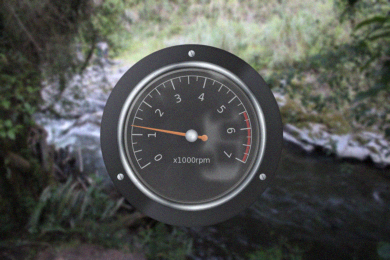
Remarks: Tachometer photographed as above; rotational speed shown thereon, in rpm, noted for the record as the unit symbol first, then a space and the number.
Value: rpm 1250
